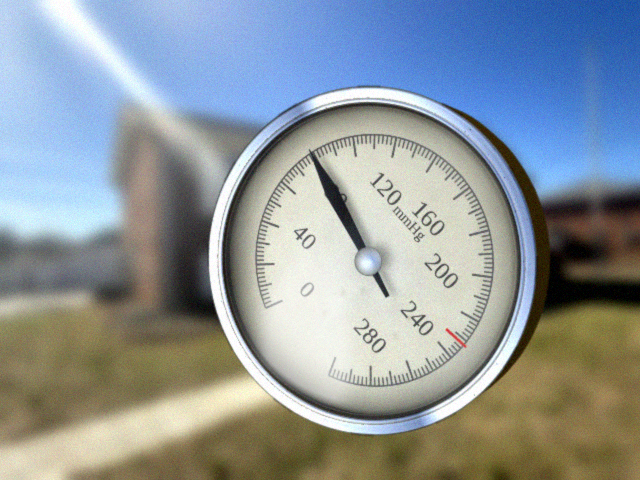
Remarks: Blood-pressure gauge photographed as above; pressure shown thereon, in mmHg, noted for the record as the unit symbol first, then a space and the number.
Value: mmHg 80
